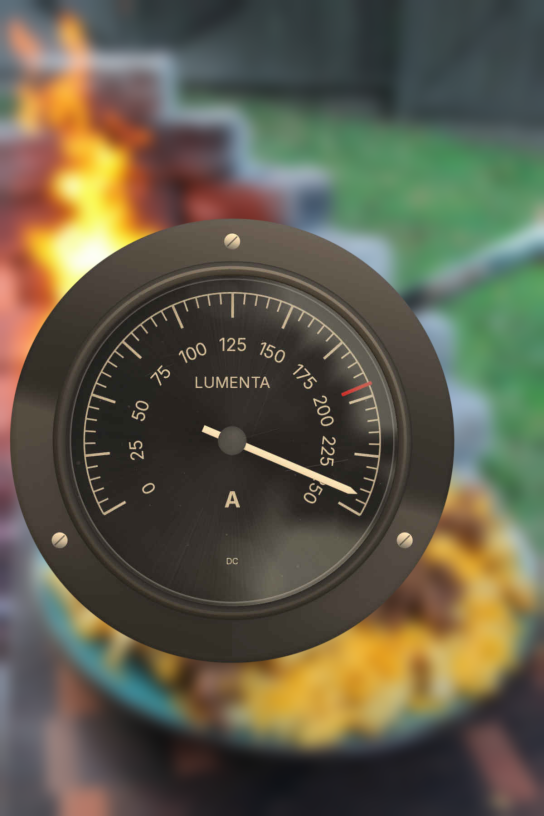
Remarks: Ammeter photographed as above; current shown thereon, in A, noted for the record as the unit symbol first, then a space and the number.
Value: A 242.5
